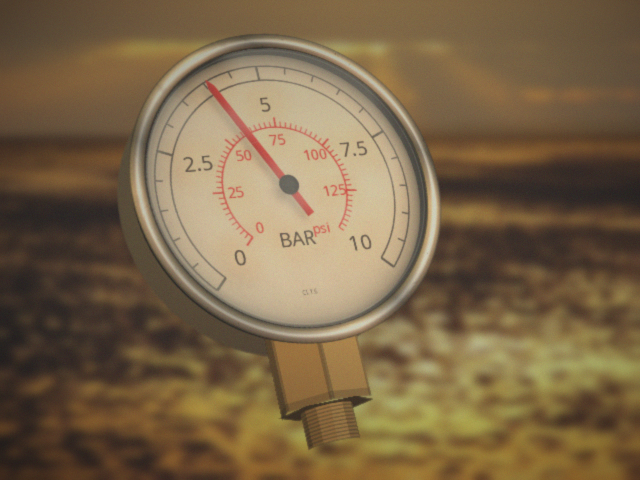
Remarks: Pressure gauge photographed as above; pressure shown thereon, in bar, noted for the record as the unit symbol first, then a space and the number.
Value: bar 4
